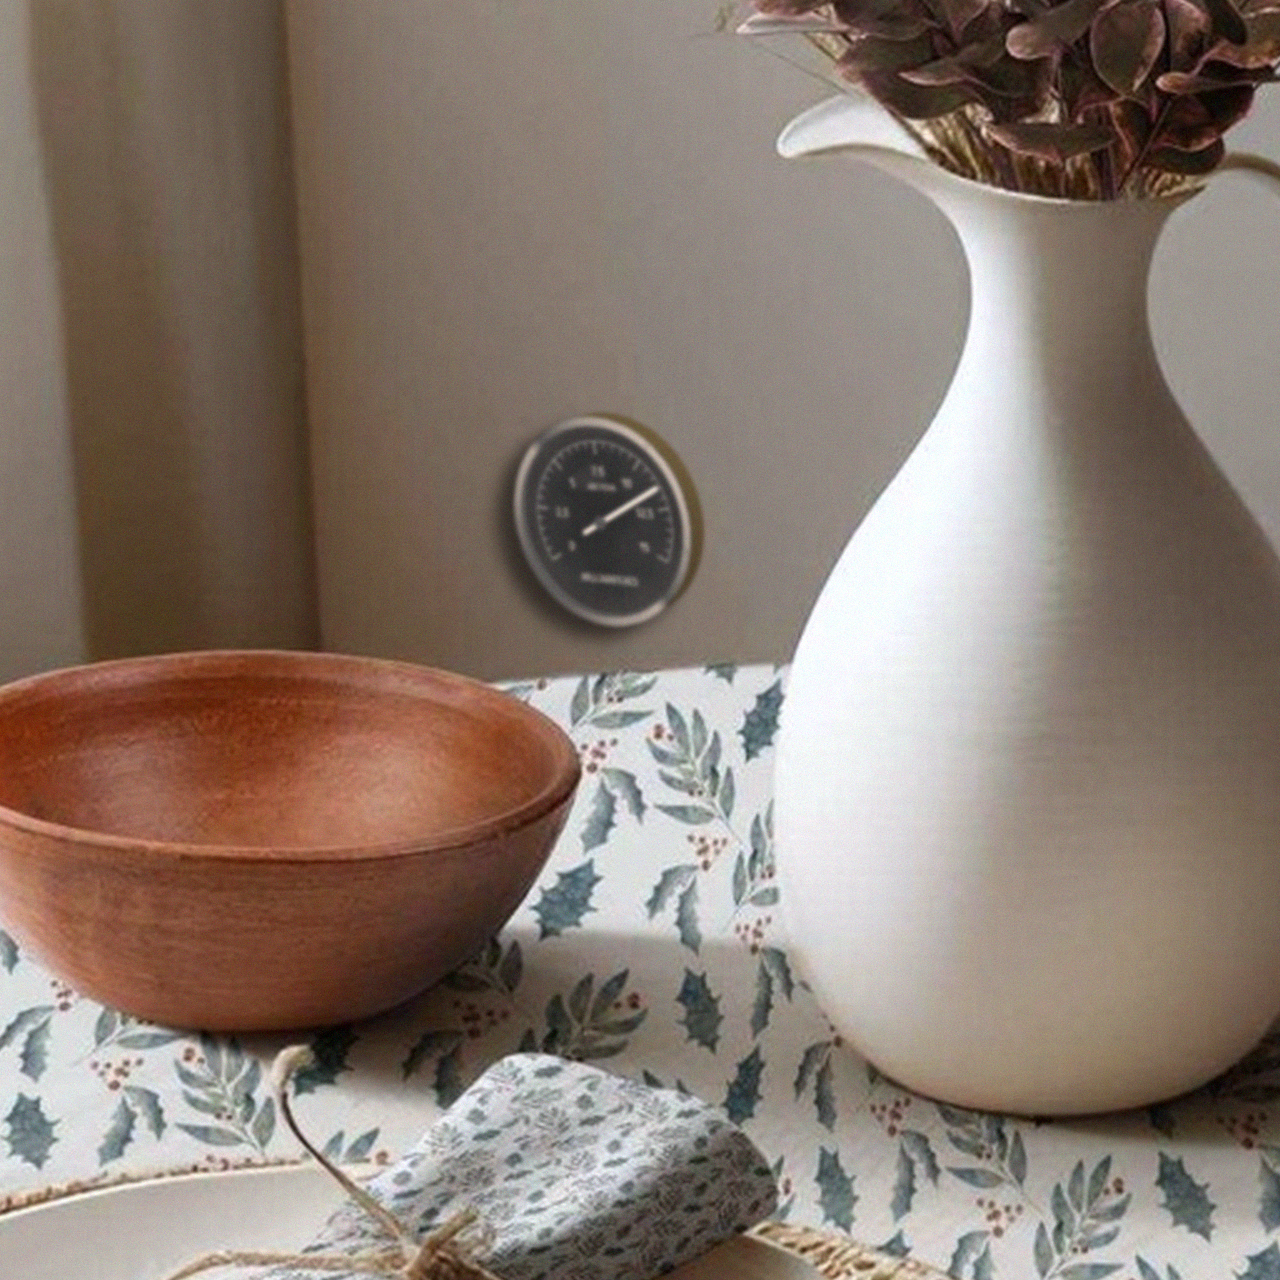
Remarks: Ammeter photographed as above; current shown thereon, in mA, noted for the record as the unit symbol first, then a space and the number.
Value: mA 11.5
